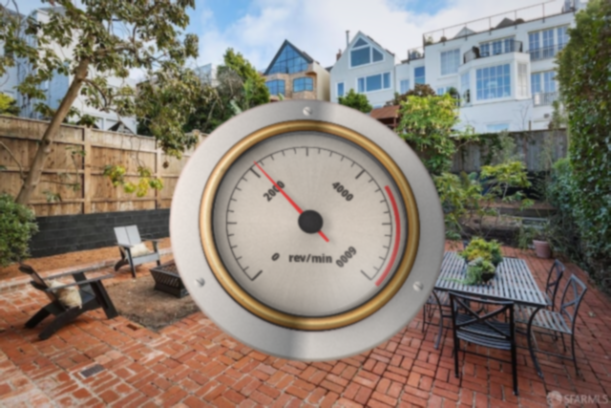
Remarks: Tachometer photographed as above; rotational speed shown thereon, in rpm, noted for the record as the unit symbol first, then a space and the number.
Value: rpm 2100
